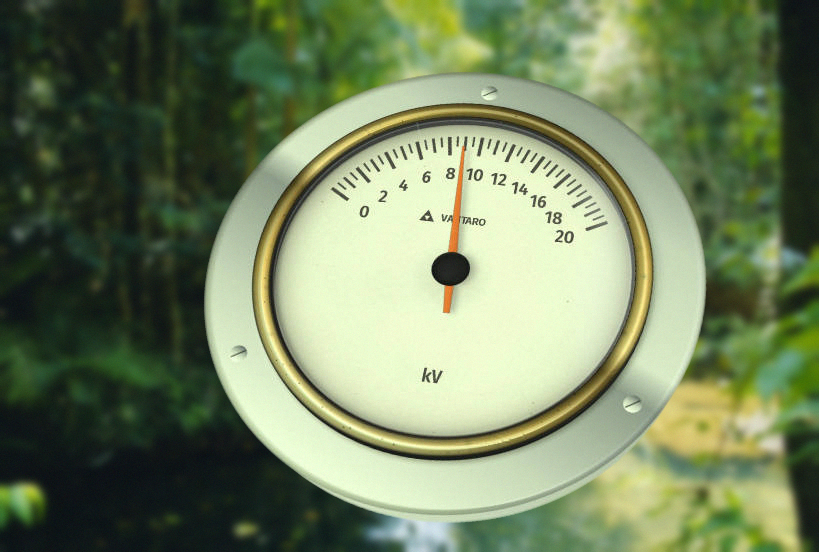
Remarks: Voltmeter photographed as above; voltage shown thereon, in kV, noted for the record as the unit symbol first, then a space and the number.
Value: kV 9
